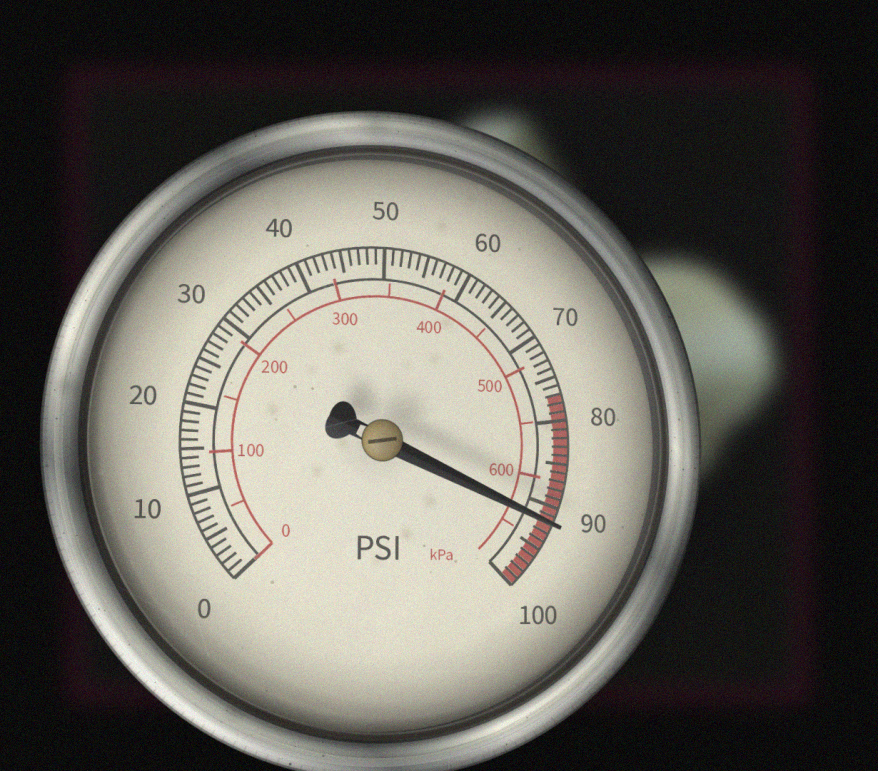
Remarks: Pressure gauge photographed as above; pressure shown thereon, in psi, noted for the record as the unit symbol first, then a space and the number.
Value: psi 92
